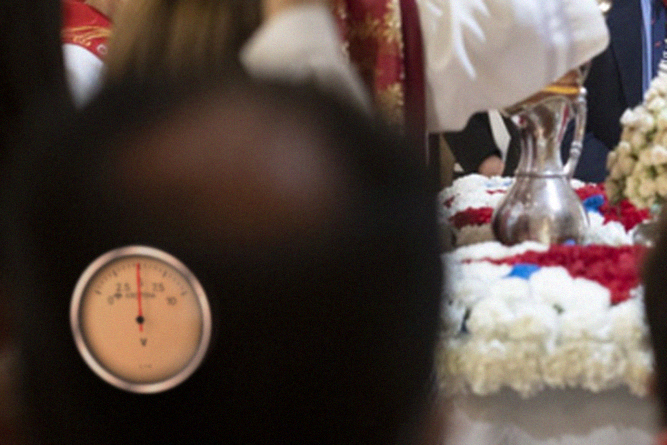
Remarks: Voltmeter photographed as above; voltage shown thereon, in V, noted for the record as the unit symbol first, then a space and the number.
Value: V 5
